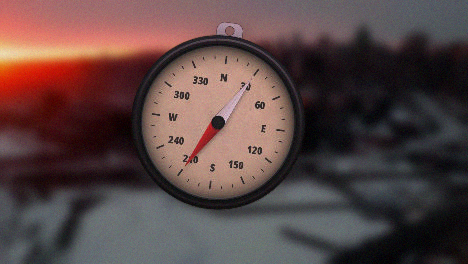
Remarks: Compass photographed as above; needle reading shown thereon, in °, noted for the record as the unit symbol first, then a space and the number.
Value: ° 210
